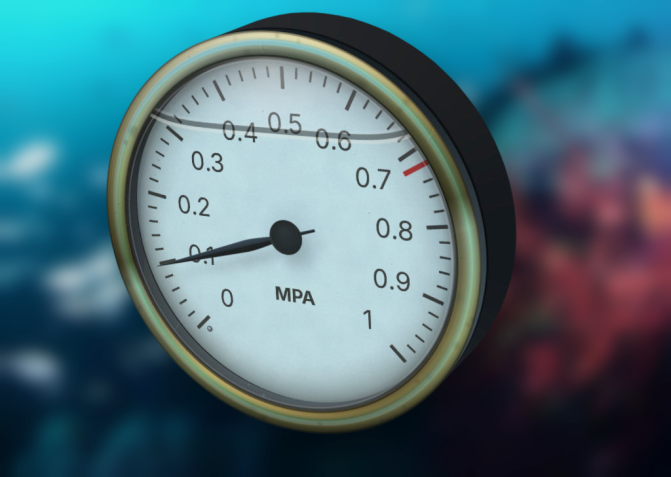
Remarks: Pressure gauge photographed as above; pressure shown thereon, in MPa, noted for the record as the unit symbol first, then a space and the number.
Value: MPa 0.1
